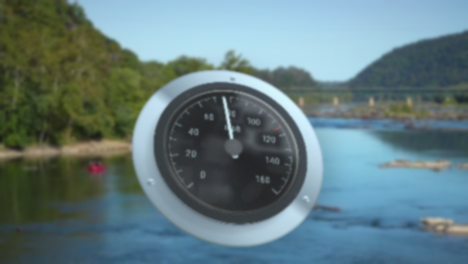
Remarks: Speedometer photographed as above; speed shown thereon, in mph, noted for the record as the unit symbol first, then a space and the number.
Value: mph 75
